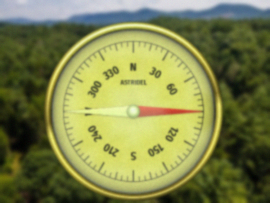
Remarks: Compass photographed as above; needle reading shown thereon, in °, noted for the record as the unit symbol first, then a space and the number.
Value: ° 90
